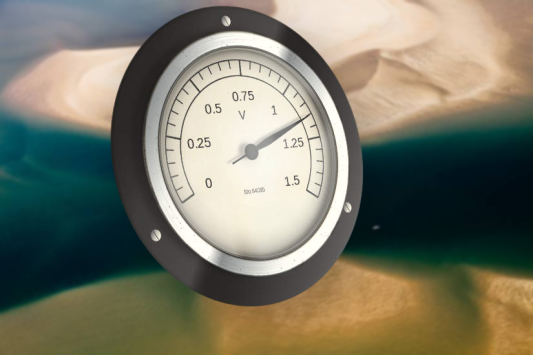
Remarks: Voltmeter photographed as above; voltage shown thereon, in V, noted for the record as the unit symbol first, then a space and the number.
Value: V 1.15
